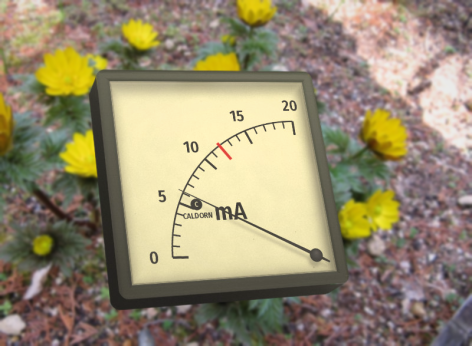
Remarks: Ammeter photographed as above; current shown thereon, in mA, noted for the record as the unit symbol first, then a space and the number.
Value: mA 6
